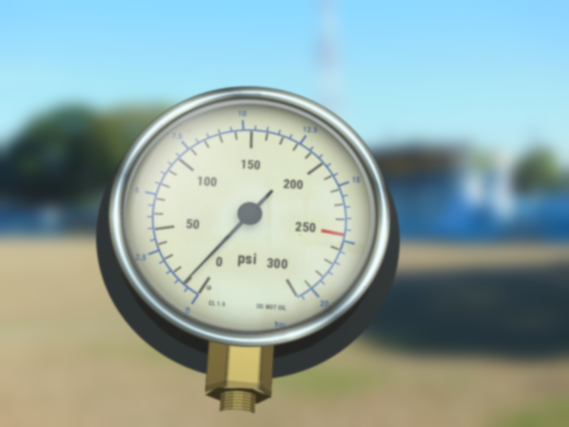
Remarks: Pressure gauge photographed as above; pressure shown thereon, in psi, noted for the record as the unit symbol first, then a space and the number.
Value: psi 10
